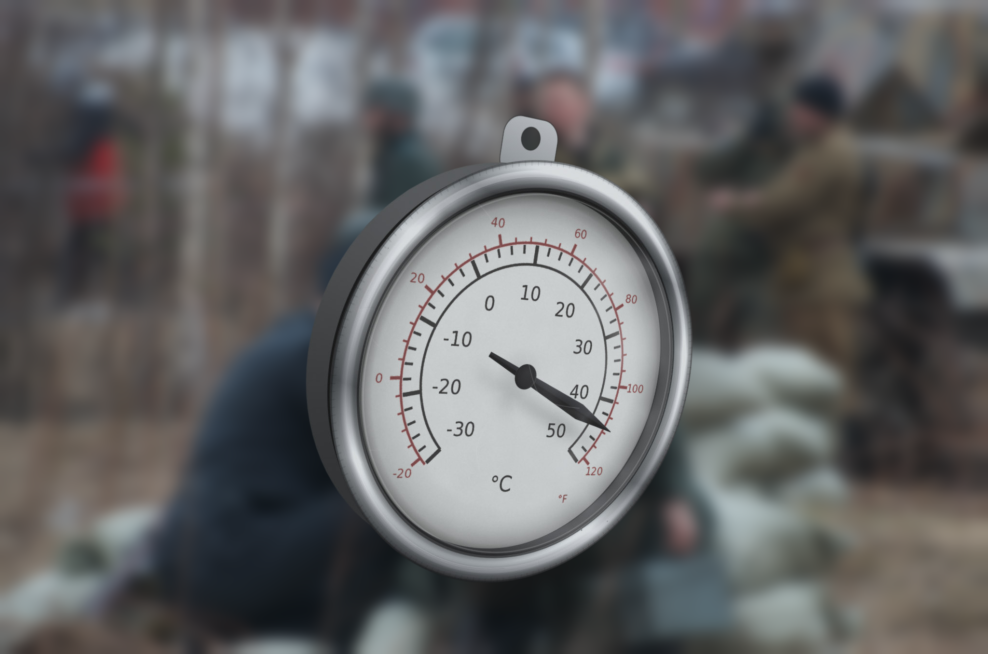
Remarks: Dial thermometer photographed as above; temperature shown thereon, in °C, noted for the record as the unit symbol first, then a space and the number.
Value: °C 44
